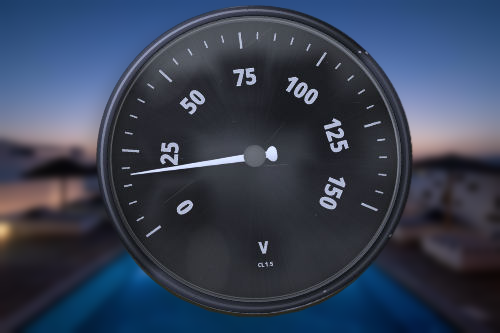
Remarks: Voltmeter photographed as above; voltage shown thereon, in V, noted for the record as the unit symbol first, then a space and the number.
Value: V 17.5
